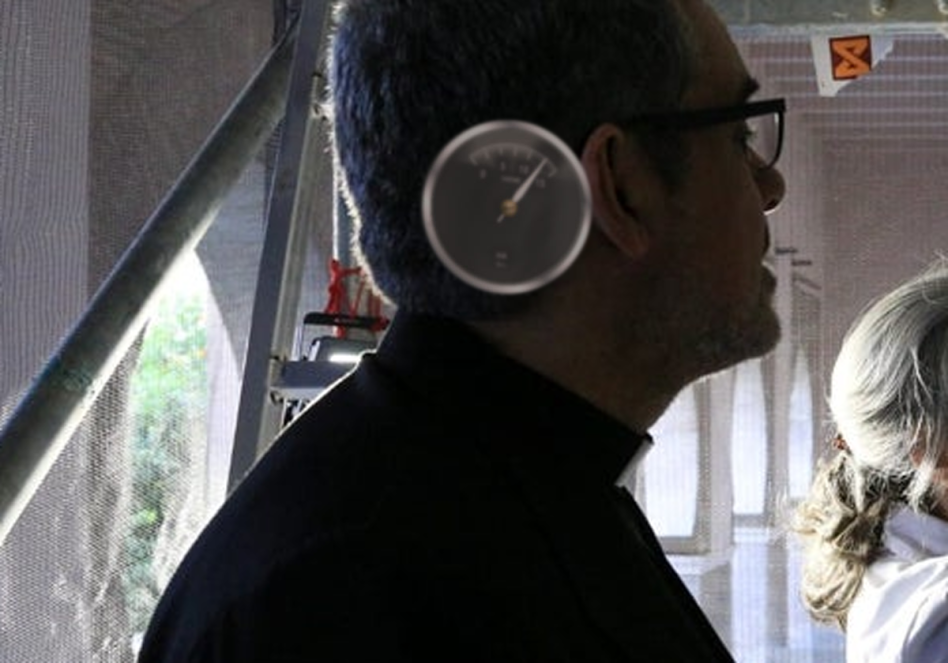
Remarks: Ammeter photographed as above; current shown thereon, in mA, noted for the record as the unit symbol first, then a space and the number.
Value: mA 12.5
